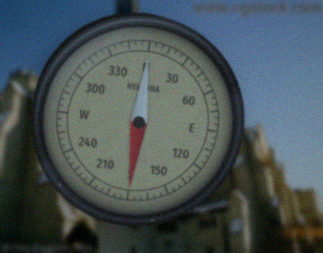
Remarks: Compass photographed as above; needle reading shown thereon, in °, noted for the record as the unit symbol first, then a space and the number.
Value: ° 180
